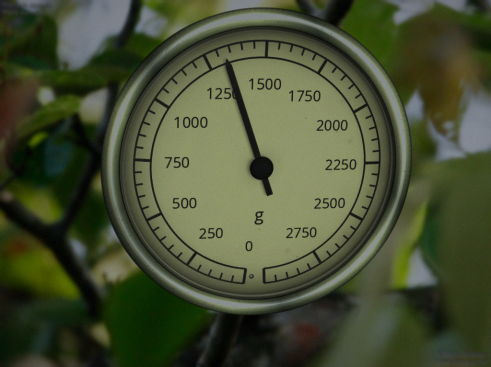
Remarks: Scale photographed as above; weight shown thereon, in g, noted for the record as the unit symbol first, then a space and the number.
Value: g 1325
